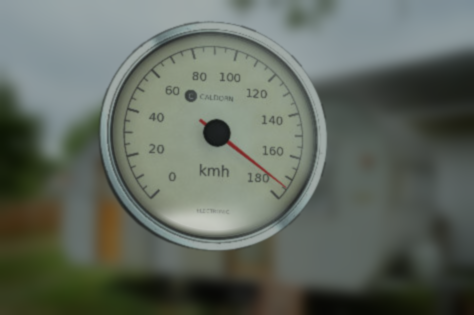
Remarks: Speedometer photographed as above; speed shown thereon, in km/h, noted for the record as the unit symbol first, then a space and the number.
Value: km/h 175
